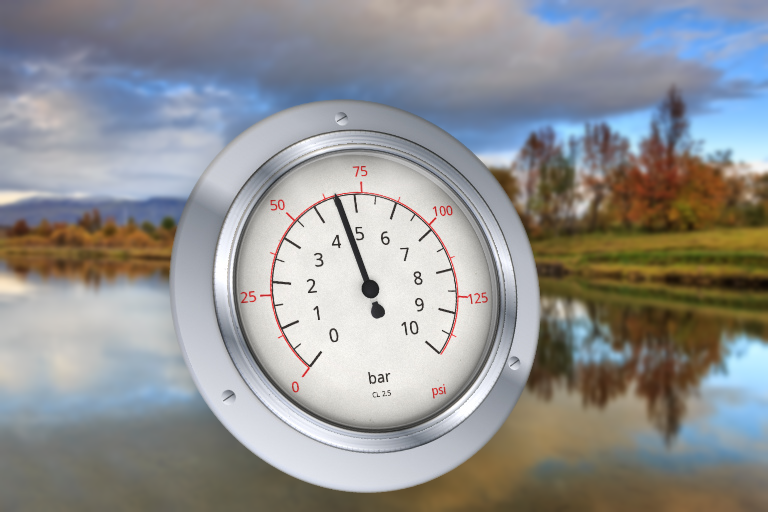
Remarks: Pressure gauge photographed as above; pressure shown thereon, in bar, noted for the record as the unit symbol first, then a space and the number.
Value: bar 4.5
